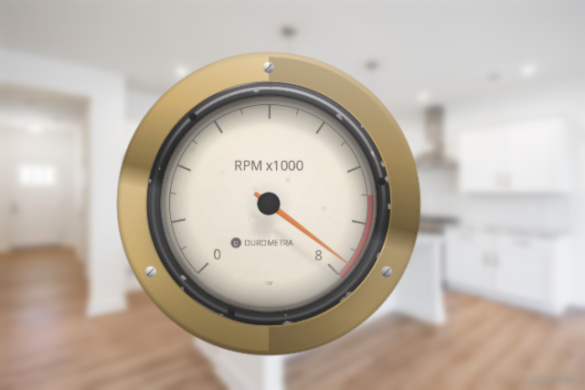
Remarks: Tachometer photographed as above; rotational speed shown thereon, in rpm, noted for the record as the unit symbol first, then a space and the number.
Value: rpm 7750
